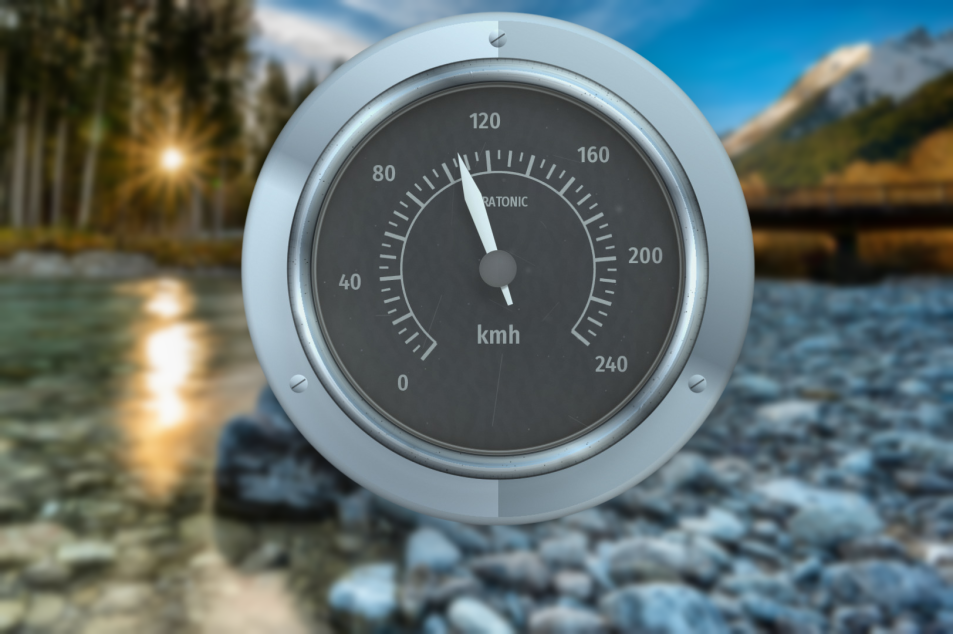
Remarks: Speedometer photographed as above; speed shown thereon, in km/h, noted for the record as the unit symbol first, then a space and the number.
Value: km/h 107.5
